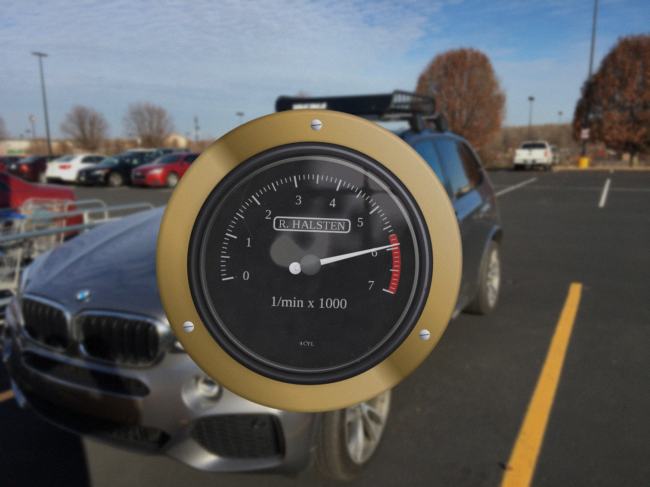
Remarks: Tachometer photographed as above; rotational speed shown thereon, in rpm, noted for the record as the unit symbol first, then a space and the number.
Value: rpm 5900
